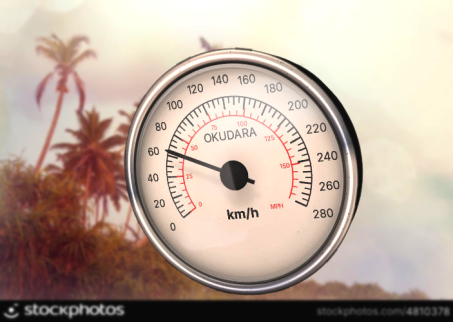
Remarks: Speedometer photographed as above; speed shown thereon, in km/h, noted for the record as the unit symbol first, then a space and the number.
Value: km/h 65
